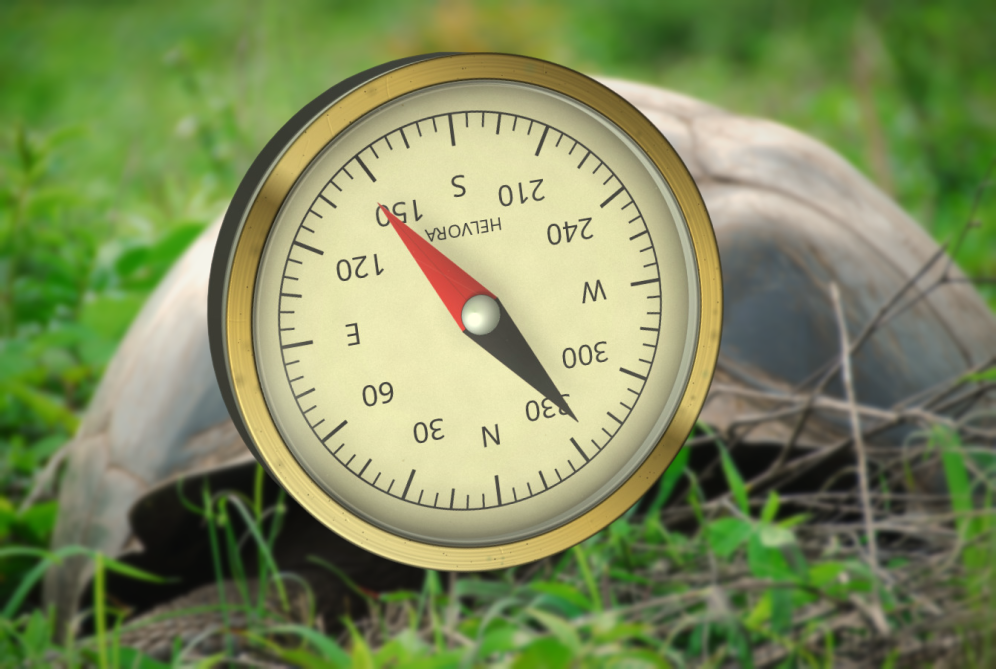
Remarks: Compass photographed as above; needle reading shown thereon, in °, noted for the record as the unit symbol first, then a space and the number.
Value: ° 145
